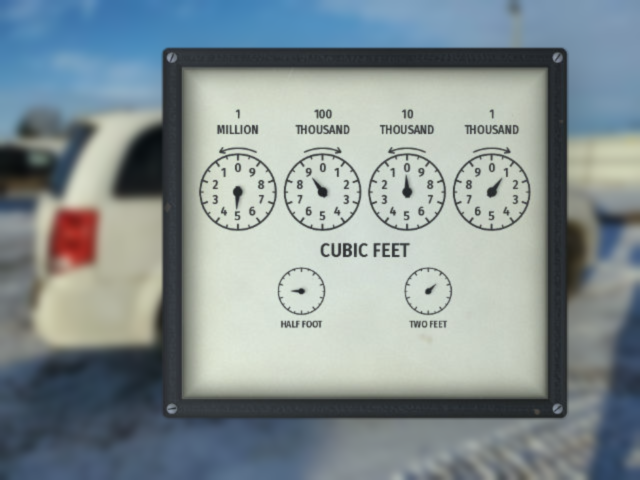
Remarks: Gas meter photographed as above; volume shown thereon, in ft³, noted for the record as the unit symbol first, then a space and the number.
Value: ft³ 490100
